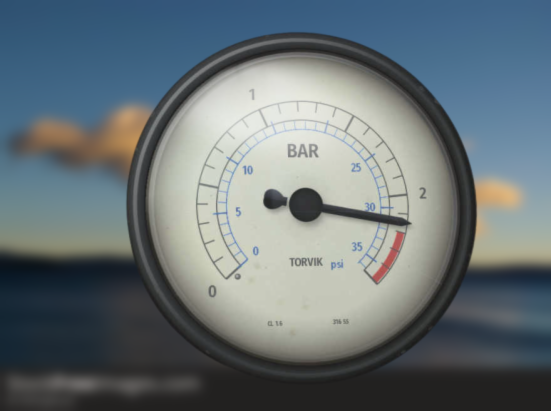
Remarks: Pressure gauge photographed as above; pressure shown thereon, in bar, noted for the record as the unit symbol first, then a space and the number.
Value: bar 2.15
